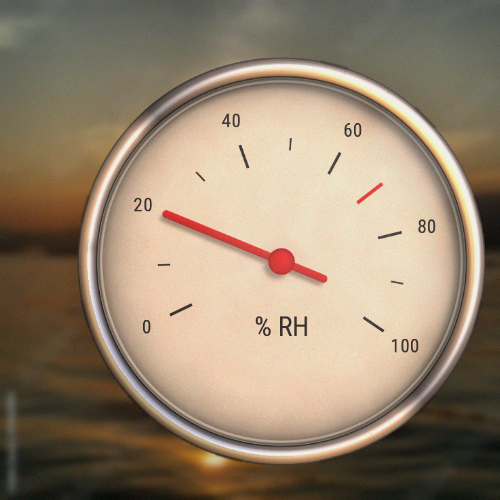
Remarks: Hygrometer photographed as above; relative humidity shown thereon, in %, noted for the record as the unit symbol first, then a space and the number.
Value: % 20
